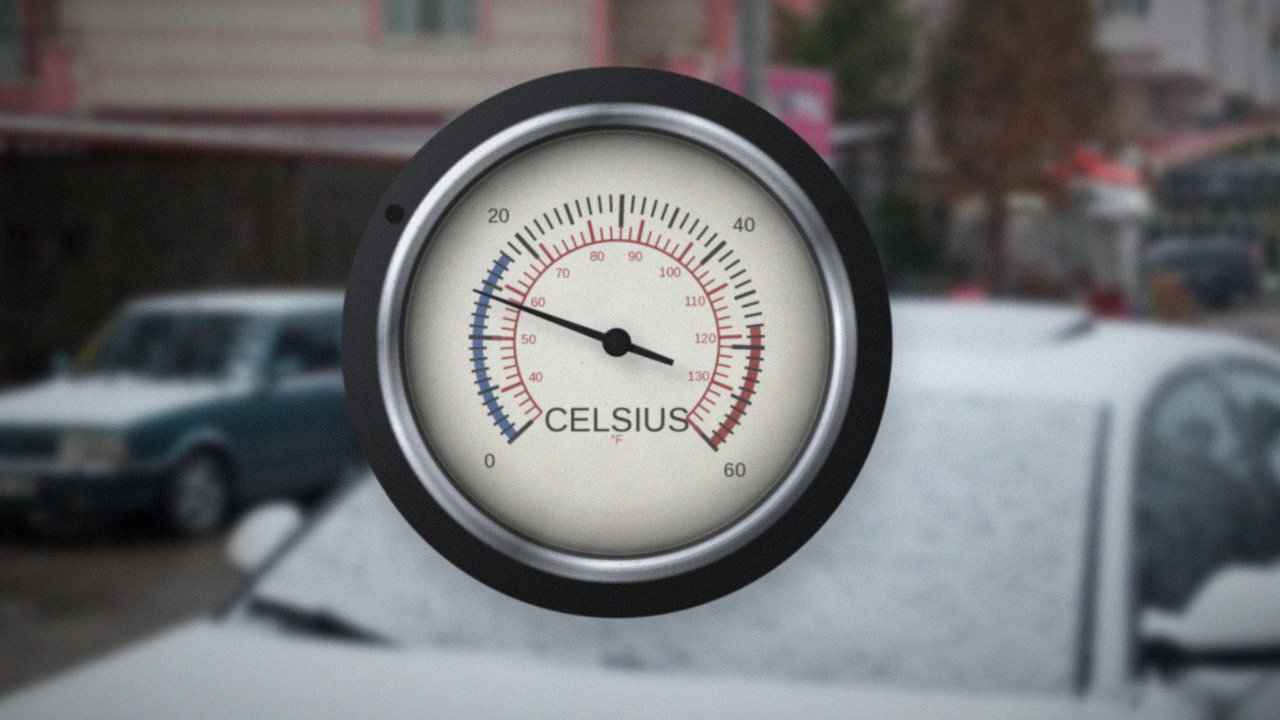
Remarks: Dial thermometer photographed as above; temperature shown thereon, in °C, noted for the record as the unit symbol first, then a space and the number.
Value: °C 14
